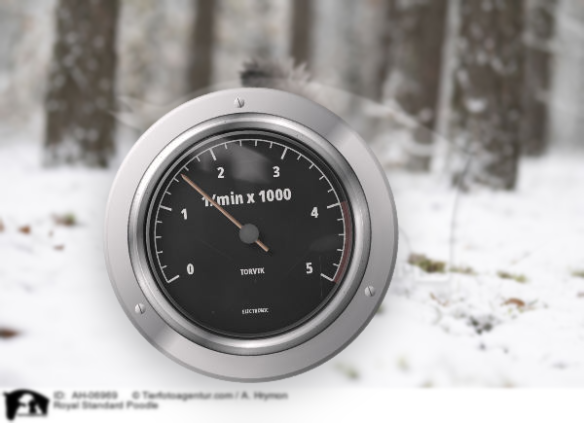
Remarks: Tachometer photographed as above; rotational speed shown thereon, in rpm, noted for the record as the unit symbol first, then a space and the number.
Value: rpm 1500
